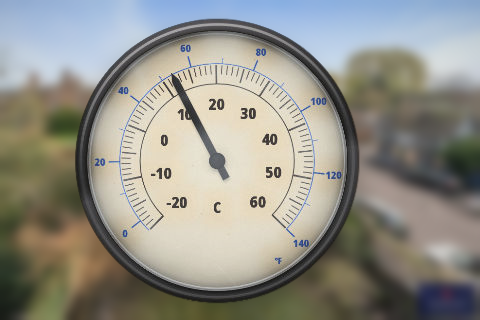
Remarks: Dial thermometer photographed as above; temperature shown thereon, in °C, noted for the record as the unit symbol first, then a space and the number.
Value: °C 12
